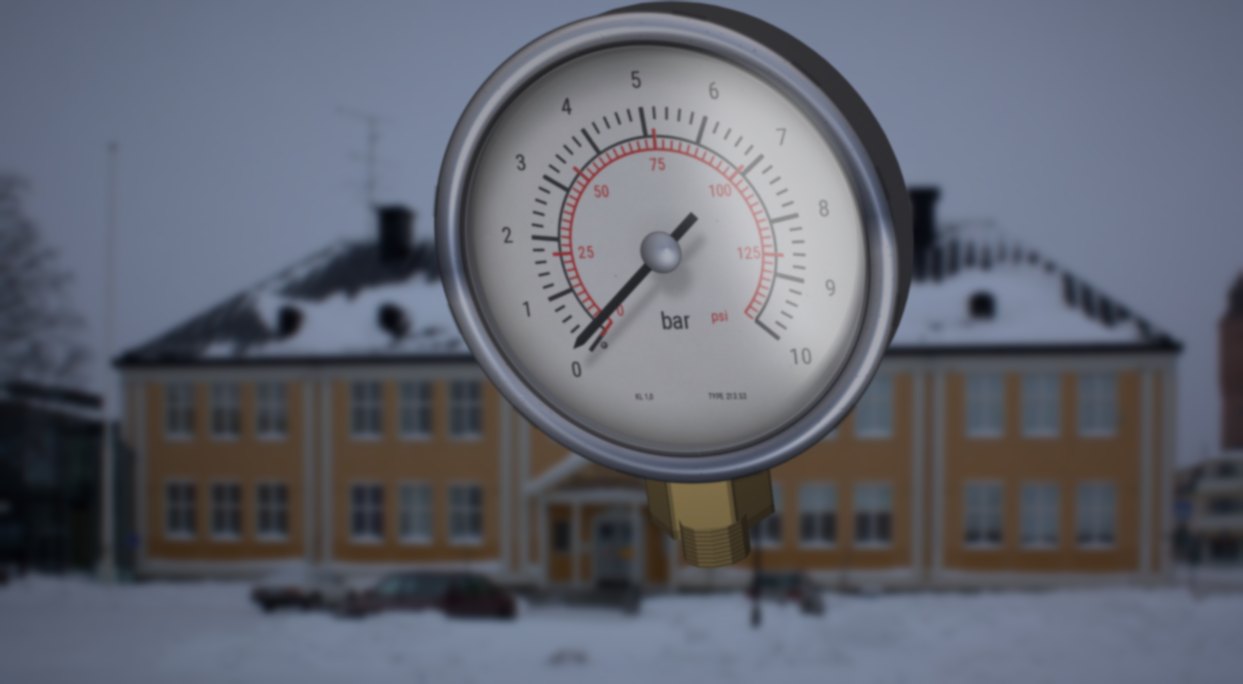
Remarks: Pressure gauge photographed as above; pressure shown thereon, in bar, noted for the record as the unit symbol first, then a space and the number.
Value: bar 0.2
